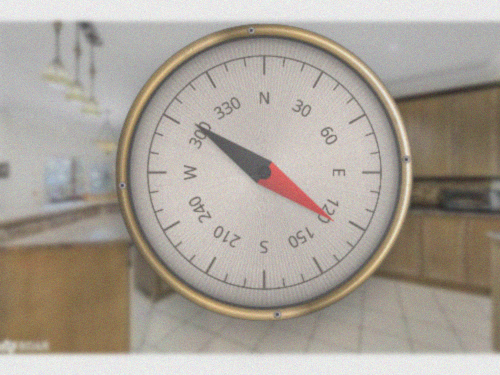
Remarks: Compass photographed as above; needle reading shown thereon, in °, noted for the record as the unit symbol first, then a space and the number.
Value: ° 125
